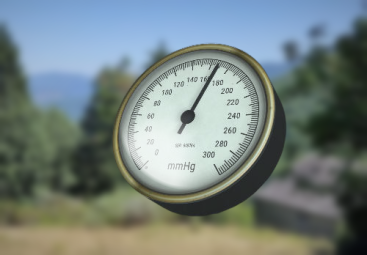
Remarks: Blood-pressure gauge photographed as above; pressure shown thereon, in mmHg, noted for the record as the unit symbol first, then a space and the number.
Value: mmHg 170
